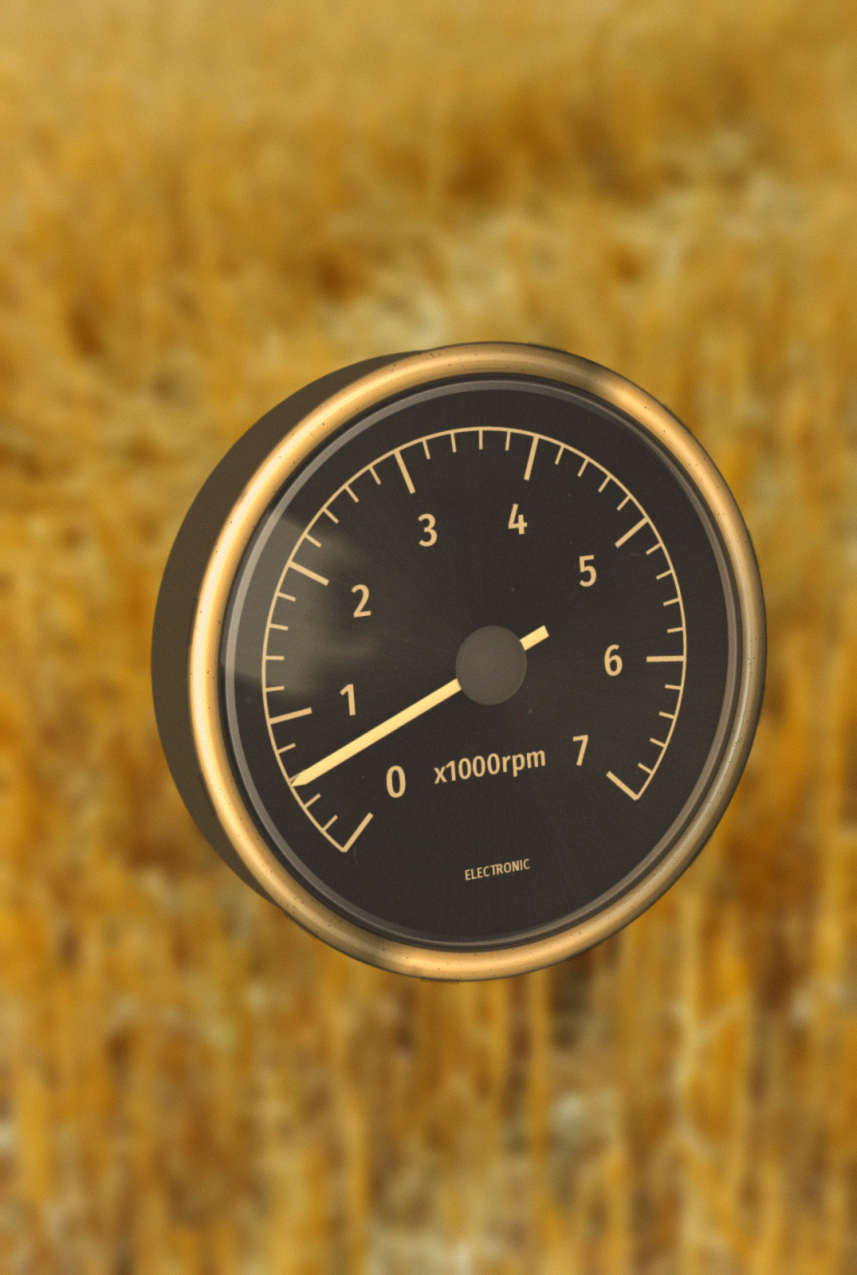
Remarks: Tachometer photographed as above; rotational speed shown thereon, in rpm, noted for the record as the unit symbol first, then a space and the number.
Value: rpm 600
